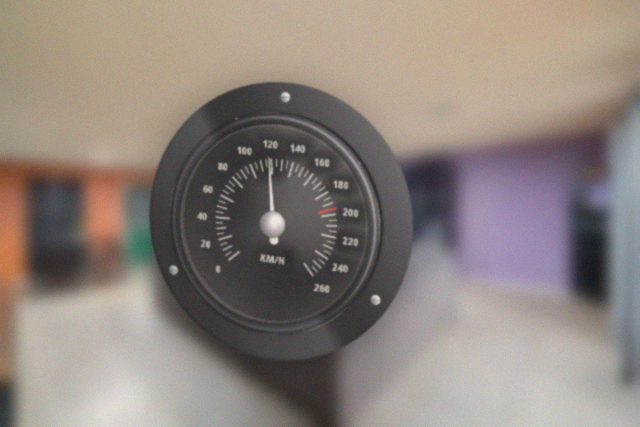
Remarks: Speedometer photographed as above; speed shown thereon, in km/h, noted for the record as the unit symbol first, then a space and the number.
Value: km/h 120
